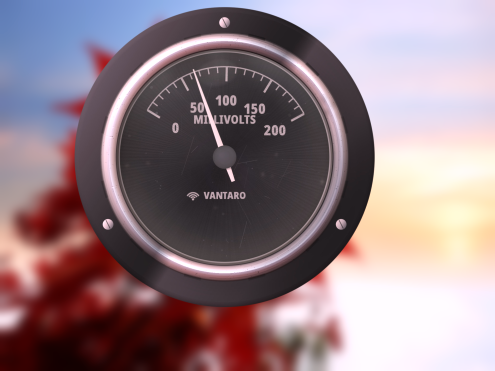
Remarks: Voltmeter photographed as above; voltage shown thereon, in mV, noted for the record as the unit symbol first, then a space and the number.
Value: mV 65
